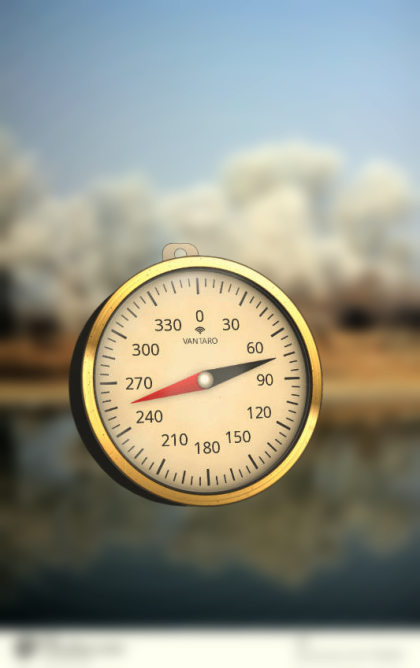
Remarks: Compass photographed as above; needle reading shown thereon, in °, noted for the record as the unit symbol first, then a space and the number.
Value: ° 255
